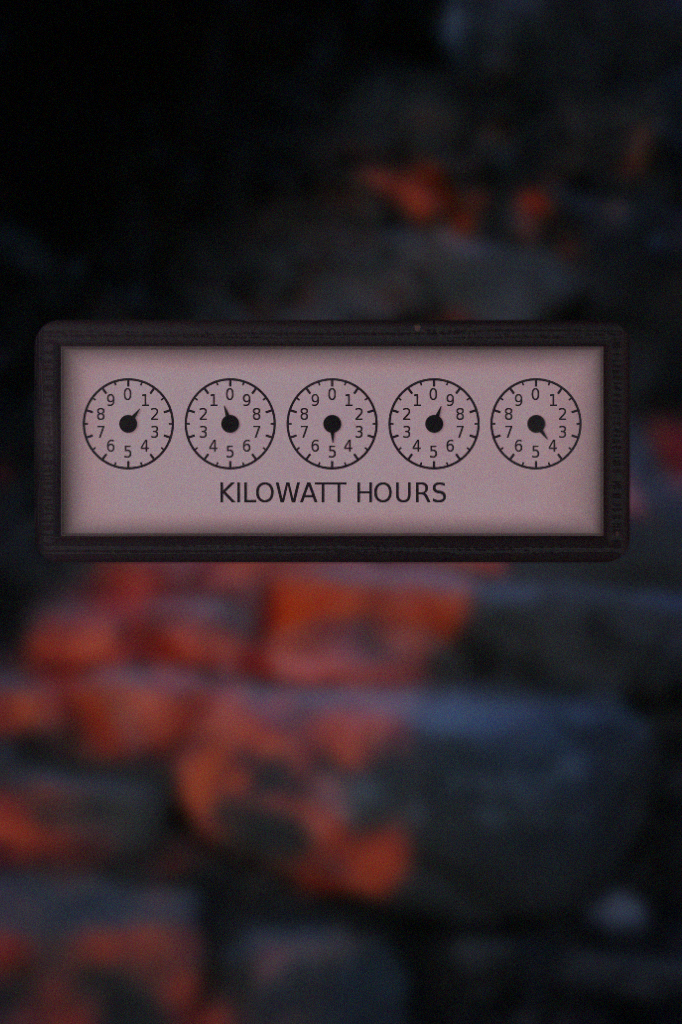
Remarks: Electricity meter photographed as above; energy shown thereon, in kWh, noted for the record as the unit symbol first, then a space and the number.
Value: kWh 10494
